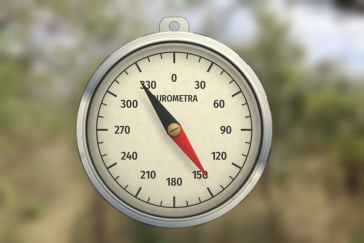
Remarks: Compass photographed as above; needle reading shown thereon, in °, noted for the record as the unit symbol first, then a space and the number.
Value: ° 145
